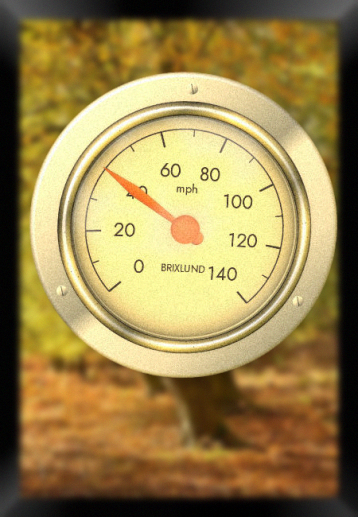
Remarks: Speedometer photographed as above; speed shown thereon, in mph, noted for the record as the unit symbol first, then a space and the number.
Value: mph 40
